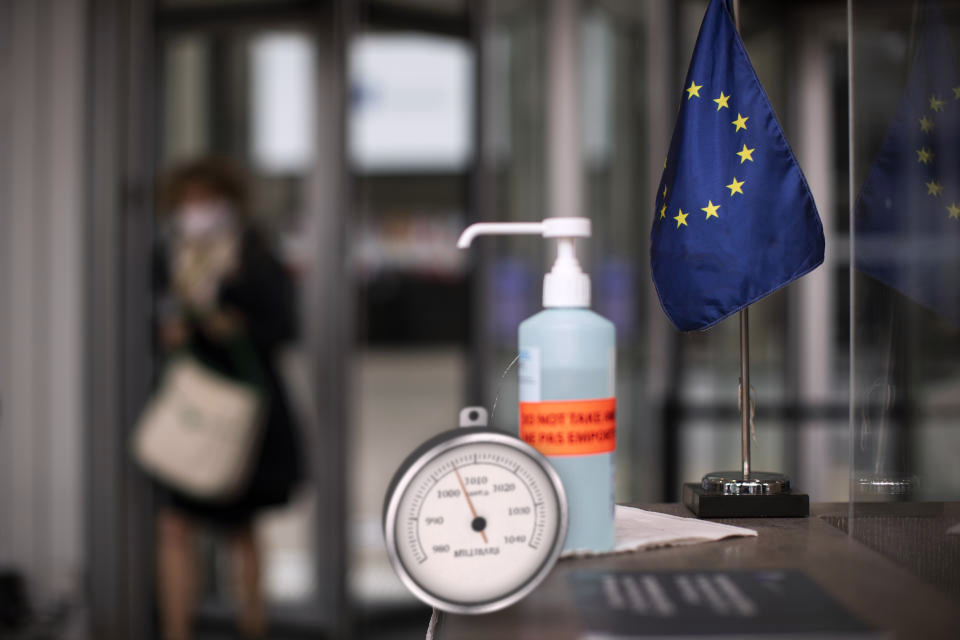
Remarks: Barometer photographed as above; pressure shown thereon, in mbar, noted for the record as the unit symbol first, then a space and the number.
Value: mbar 1005
